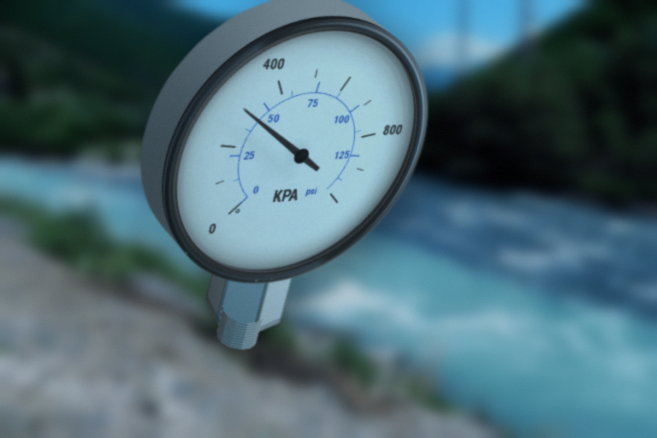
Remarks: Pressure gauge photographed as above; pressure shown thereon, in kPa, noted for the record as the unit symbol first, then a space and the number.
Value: kPa 300
